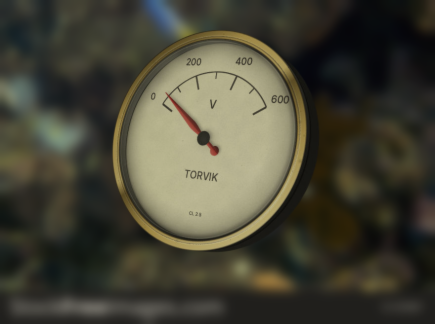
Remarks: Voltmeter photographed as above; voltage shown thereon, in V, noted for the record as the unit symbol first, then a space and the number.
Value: V 50
